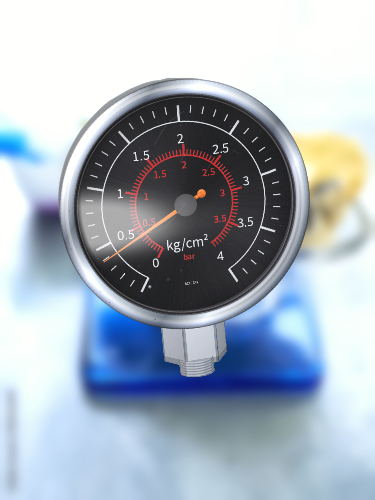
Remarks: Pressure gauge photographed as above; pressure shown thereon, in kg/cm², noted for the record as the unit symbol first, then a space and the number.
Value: kg/cm² 0.4
